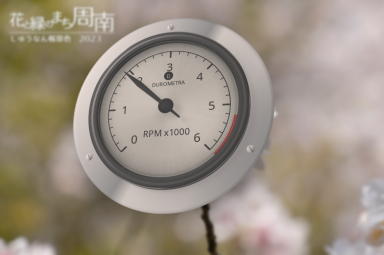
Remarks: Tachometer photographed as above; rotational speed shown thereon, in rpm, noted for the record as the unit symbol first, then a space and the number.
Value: rpm 1900
